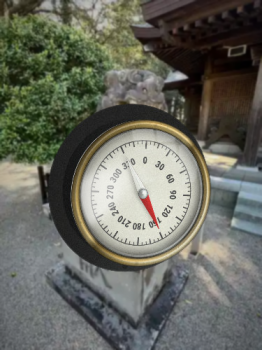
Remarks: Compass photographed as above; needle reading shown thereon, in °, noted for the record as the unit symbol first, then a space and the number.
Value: ° 150
